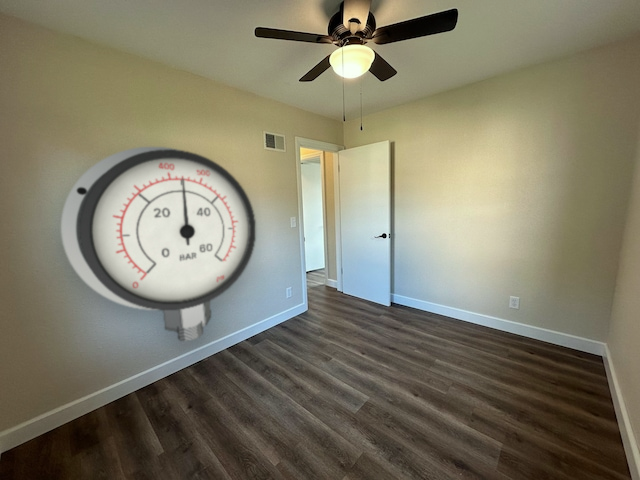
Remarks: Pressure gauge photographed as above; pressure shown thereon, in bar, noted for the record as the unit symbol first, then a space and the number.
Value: bar 30
